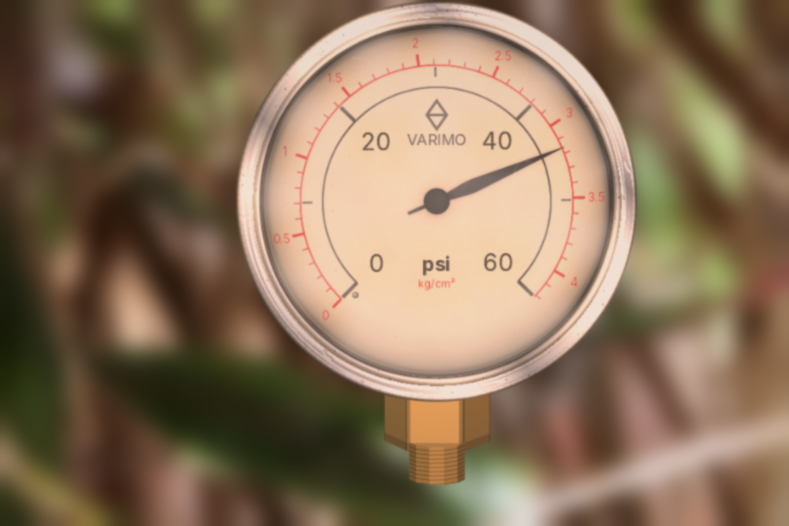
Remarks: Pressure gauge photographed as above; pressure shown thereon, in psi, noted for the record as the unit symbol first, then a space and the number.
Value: psi 45
